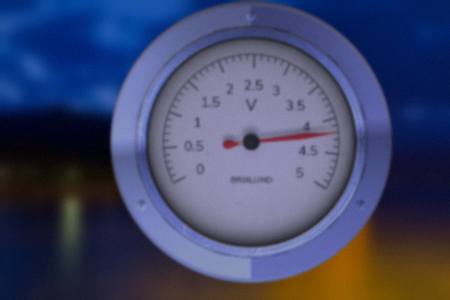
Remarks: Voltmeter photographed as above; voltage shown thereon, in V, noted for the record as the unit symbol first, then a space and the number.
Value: V 4.2
